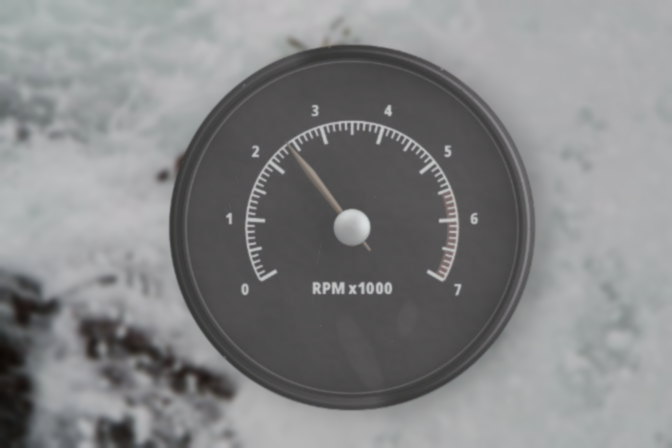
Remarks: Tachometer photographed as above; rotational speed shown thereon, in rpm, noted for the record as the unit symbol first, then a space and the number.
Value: rpm 2400
